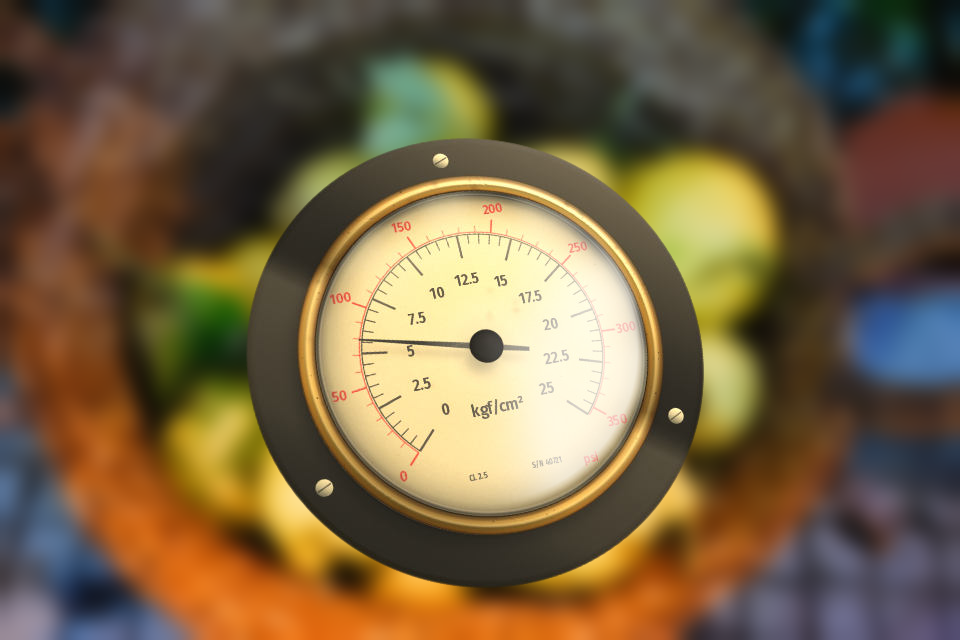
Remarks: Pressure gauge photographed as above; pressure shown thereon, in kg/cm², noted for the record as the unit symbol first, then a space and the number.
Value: kg/cm² 5.5
